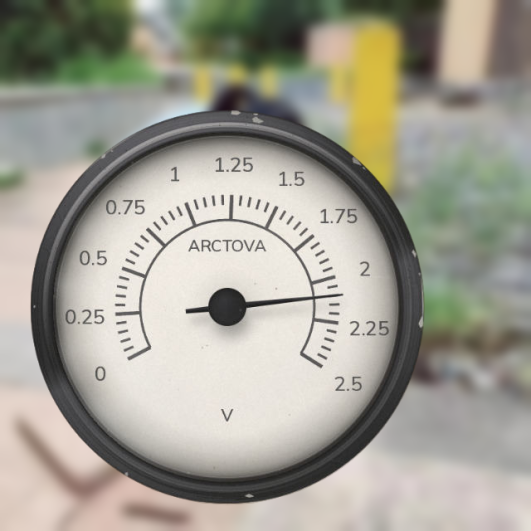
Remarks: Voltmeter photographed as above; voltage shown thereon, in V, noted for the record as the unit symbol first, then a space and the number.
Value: V 2.1
